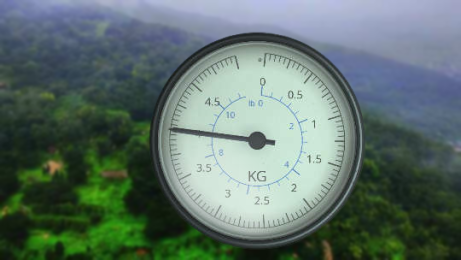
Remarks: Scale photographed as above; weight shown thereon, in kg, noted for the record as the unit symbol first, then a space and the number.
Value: kg 4
